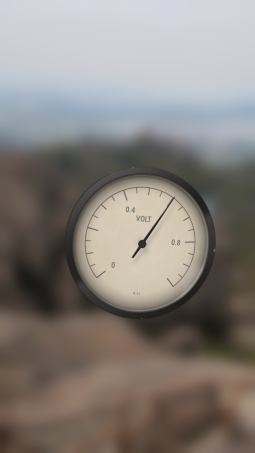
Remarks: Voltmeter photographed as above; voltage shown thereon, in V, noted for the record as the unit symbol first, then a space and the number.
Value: V 0.6
